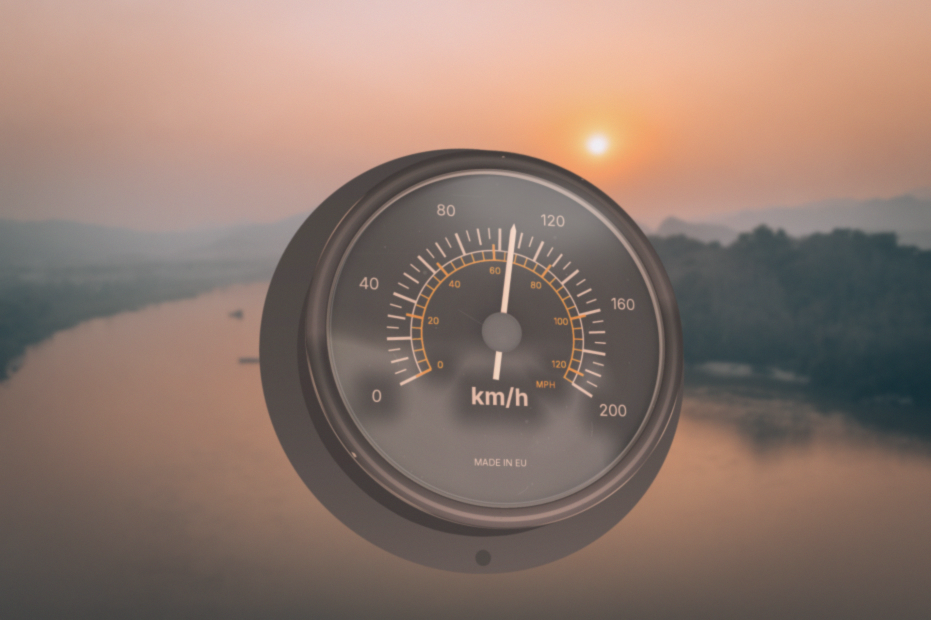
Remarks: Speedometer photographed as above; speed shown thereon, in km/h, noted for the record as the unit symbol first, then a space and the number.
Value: km/h 105
